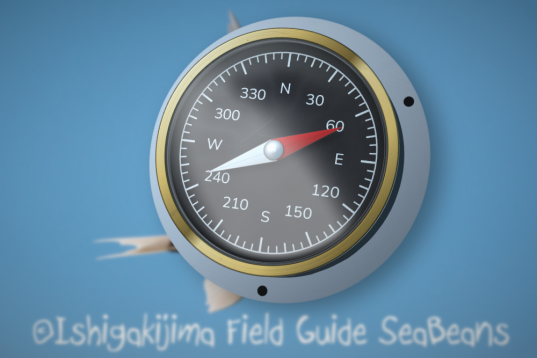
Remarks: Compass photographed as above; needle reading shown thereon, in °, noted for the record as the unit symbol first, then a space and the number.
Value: ° 65
